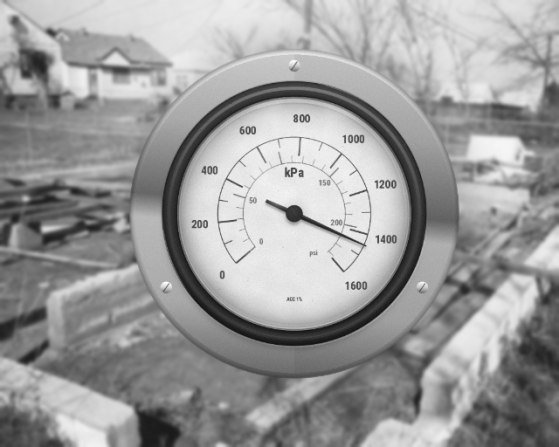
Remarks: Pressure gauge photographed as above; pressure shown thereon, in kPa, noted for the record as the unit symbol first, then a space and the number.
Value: kPa 1450
